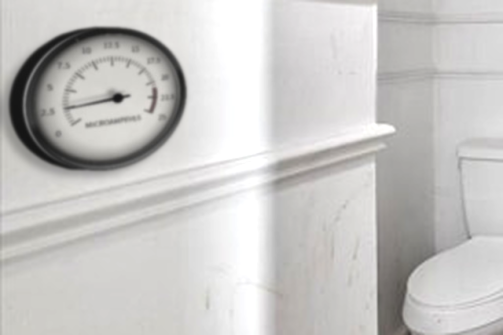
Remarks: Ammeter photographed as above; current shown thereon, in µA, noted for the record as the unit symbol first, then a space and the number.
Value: µA 2.5
